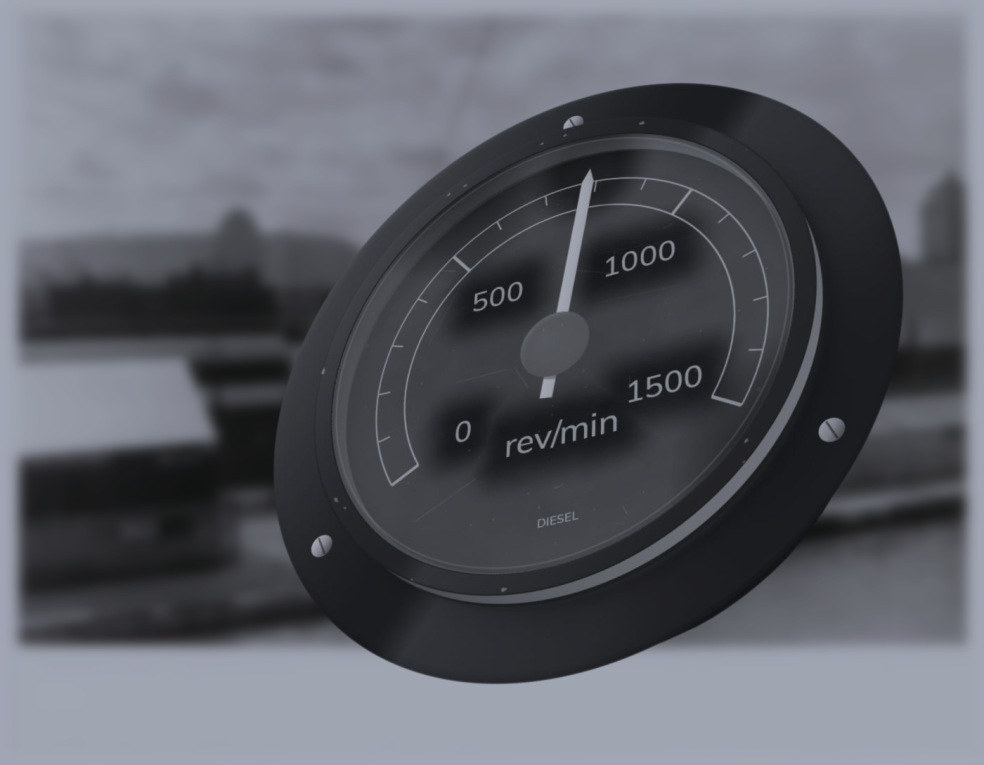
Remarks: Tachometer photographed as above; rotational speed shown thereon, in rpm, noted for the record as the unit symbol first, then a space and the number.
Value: rpm 800
